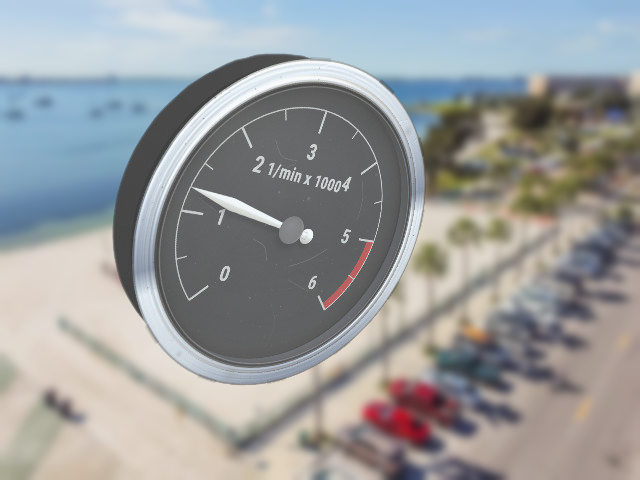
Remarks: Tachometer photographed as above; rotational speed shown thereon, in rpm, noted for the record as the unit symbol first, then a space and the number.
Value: rpm 1250
